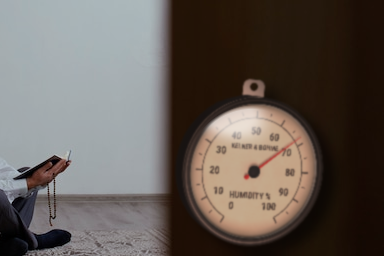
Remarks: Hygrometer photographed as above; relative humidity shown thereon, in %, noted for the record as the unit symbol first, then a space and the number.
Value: % 67.5
